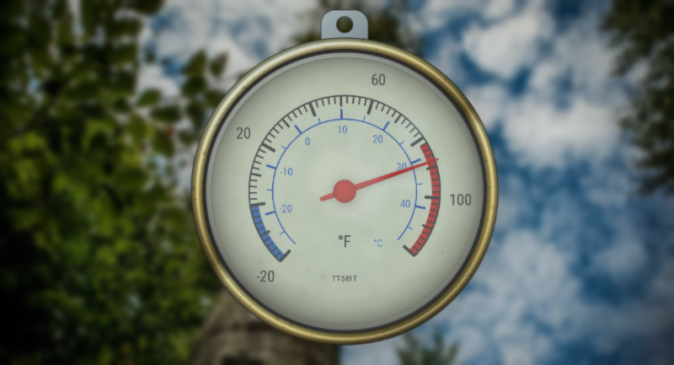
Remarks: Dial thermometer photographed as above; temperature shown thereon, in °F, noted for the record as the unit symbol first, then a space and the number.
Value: °F 88
